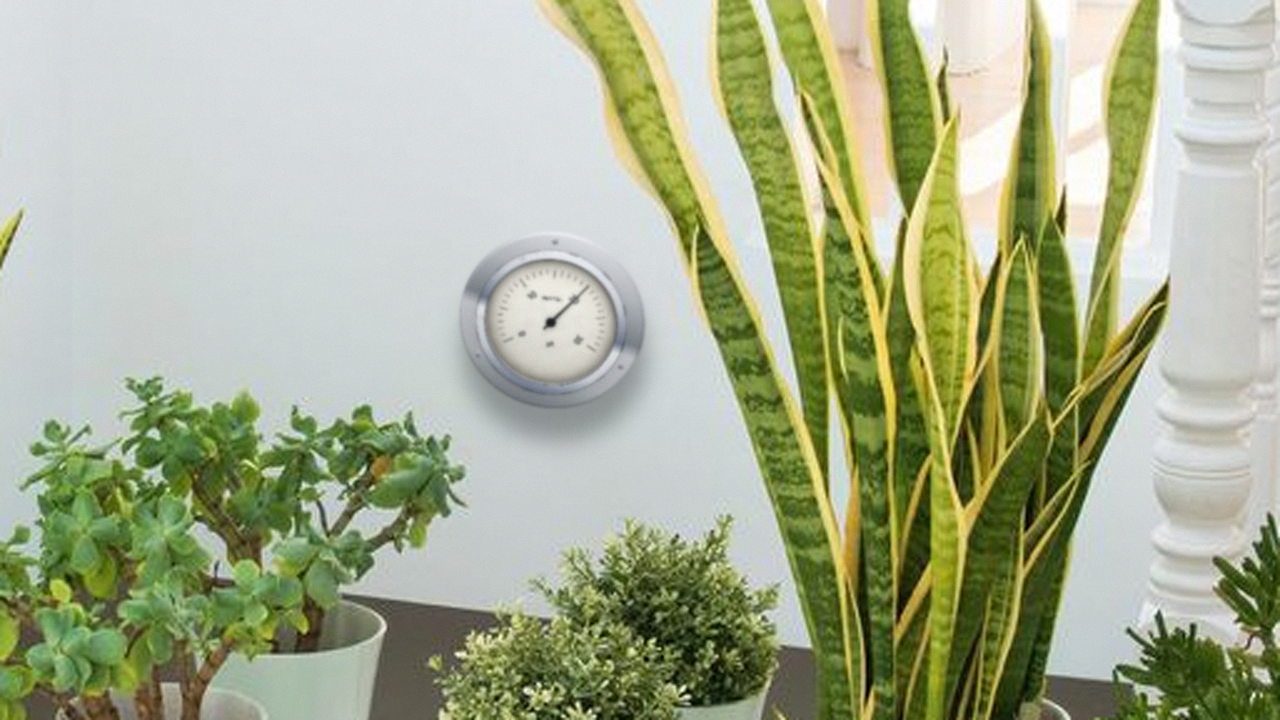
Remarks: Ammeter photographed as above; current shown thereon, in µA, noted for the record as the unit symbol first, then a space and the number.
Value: µA 20
